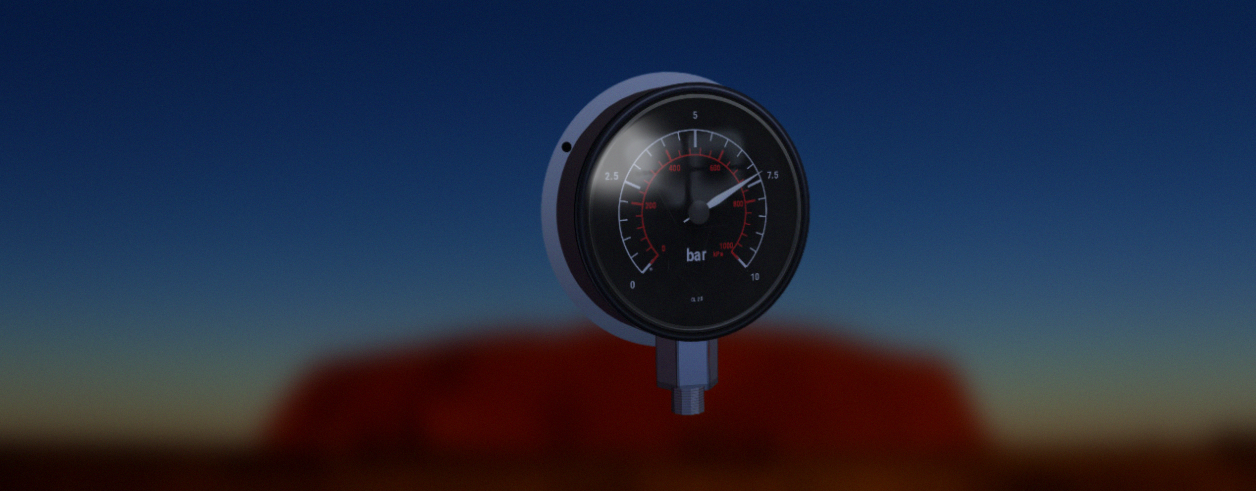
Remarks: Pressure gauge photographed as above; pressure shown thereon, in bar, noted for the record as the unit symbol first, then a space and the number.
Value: bar 7.25
